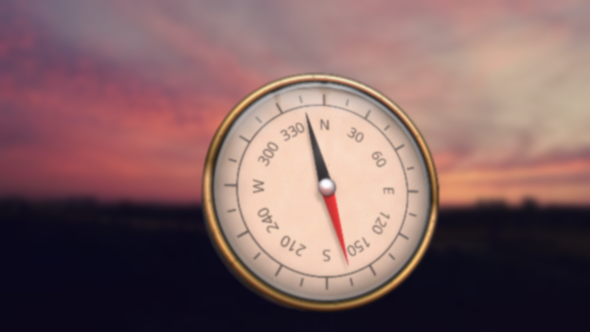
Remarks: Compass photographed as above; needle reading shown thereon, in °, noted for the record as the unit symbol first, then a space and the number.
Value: ° 165
